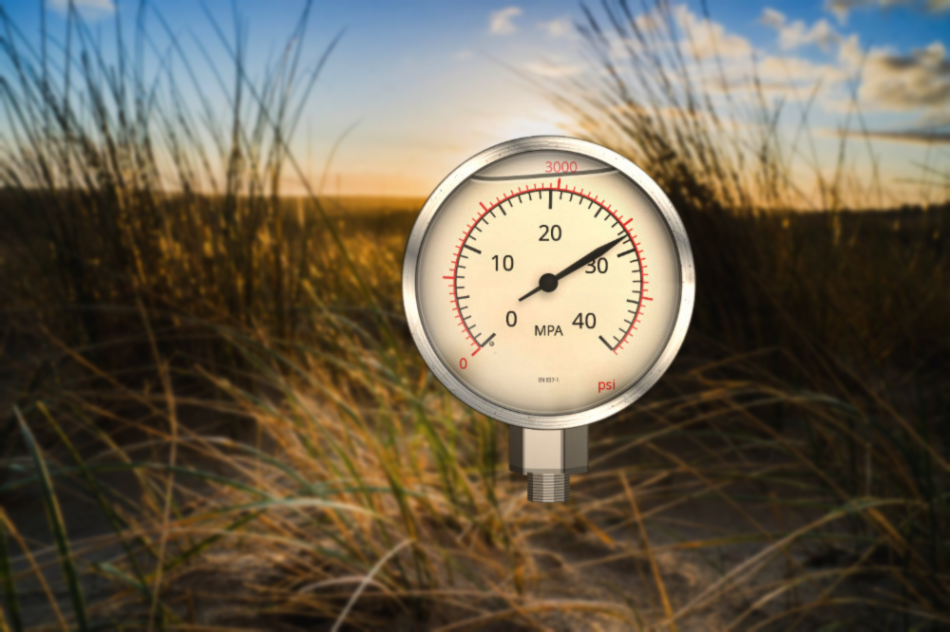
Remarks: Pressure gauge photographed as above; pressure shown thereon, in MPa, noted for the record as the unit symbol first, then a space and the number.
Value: MPa 28.5
